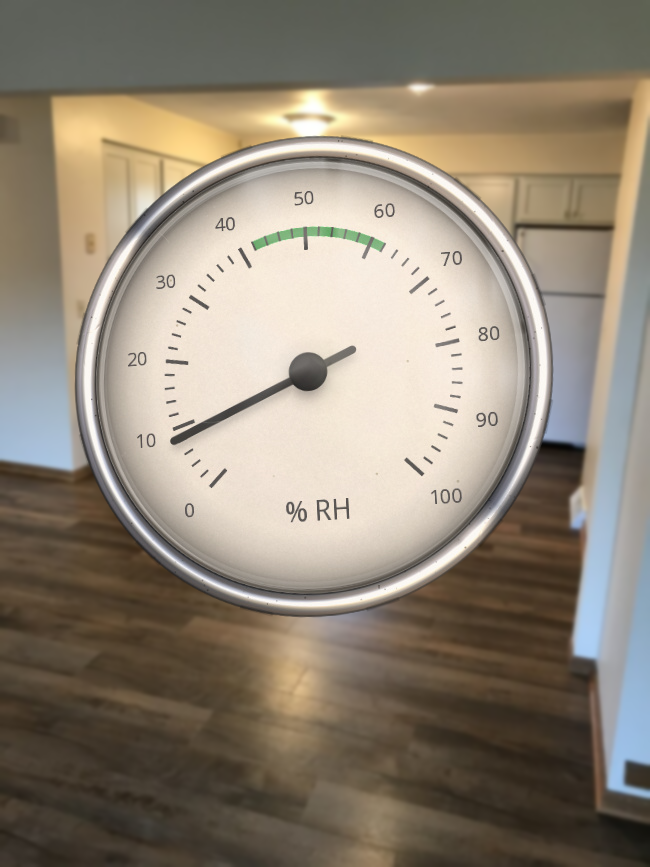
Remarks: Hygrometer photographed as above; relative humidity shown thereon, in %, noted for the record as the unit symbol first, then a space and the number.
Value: % 8
